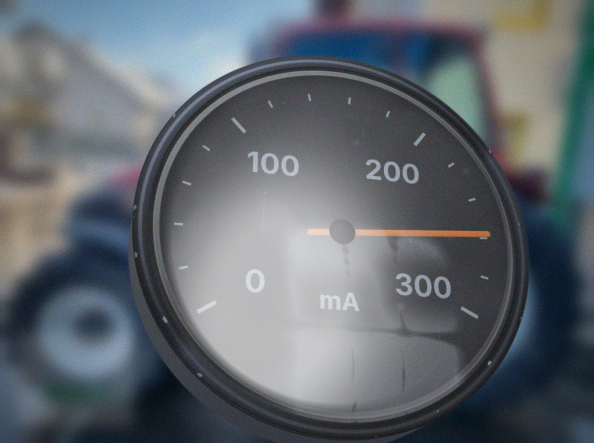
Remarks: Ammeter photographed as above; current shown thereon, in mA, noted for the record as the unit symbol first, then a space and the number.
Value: mA 260
